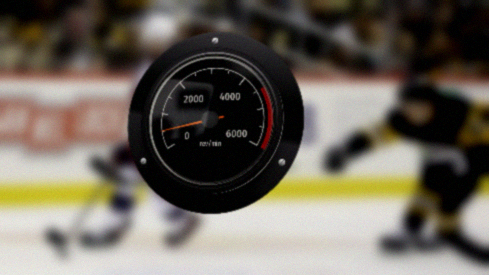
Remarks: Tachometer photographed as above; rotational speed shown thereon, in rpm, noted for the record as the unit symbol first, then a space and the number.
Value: rpm 500
